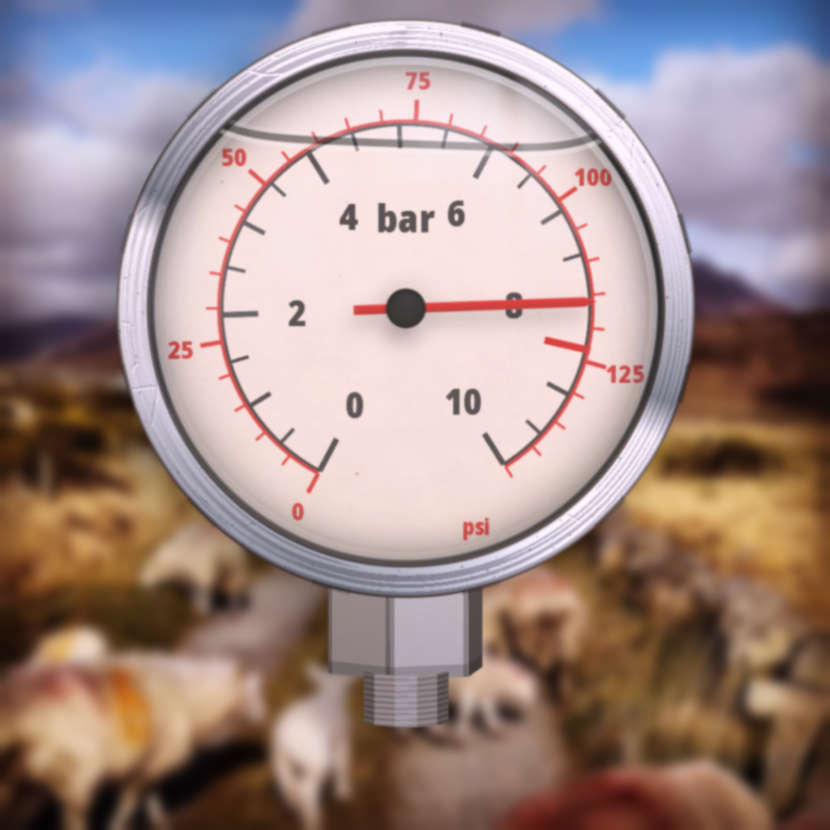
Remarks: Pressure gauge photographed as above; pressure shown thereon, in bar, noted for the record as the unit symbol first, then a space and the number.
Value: bar 8
